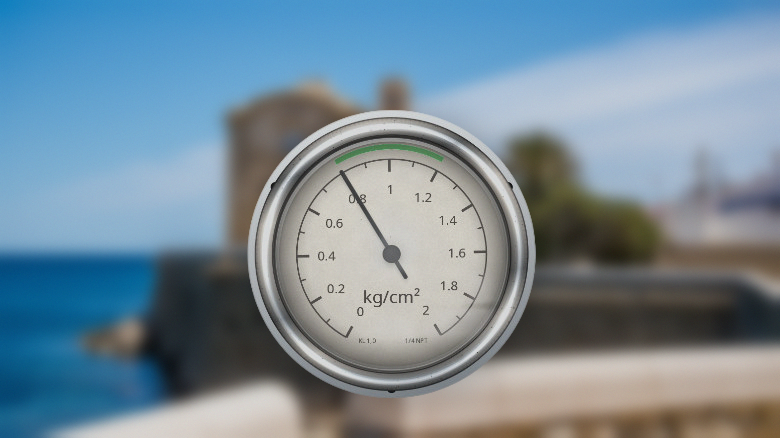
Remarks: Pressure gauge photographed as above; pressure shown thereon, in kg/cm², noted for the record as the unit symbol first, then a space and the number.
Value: kg/cm² 0.8
